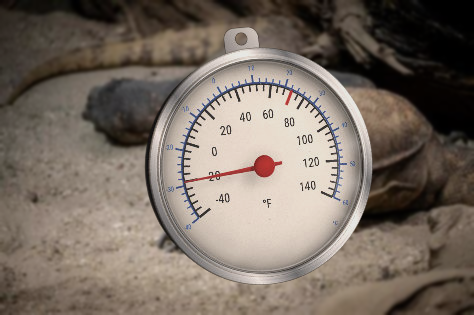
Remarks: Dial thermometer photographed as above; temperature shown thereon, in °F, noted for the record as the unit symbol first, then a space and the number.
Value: °F -20
